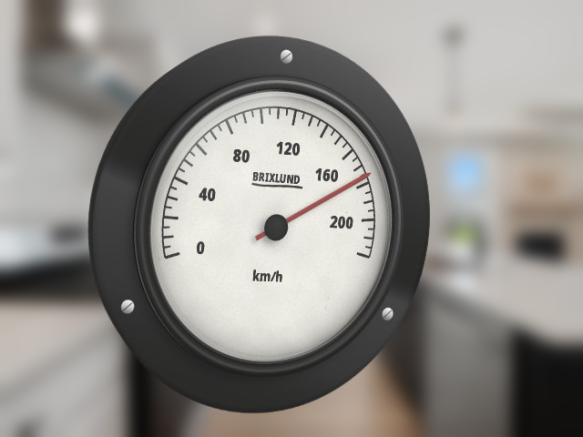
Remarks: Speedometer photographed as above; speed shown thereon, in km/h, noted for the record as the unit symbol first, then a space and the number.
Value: km/h 175
